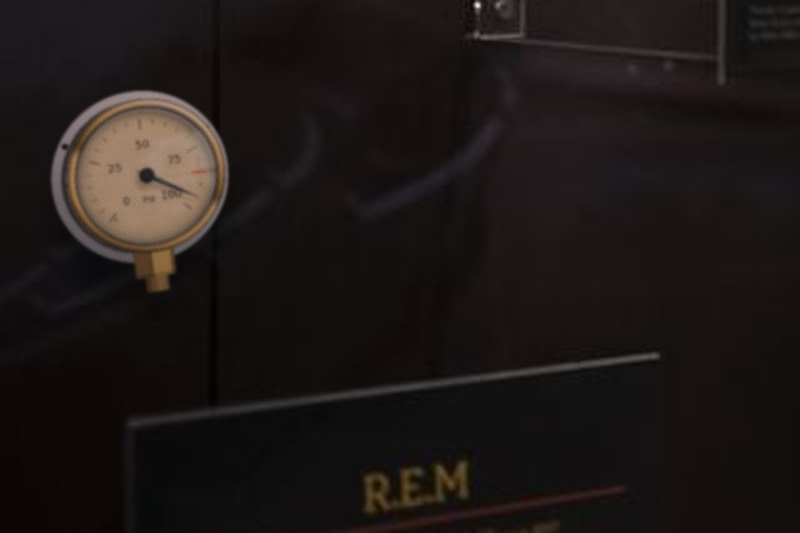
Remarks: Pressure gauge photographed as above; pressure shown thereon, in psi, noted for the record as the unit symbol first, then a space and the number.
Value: psi 95
